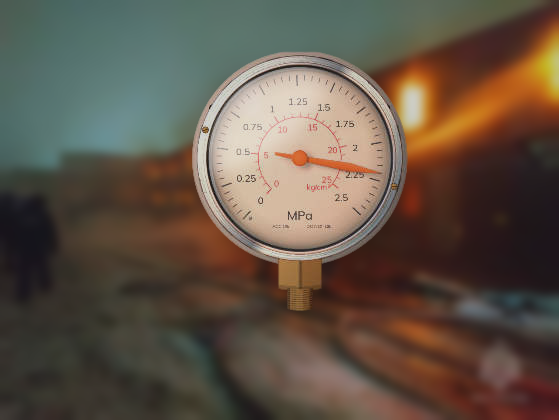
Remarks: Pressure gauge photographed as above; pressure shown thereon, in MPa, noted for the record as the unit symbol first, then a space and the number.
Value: MPa 2.2
